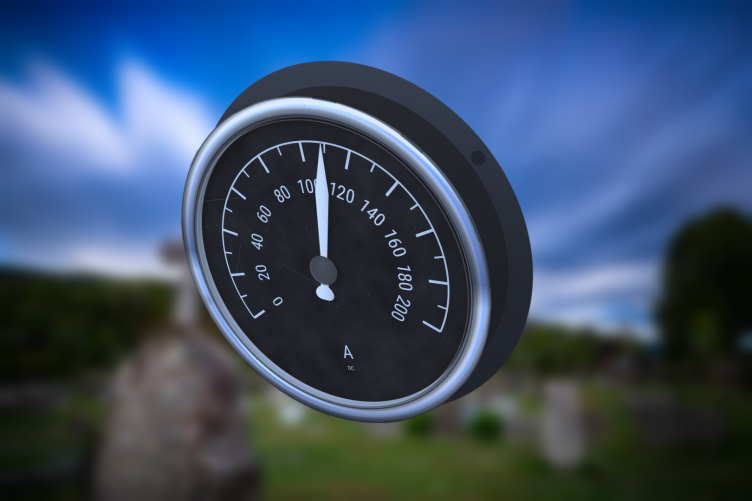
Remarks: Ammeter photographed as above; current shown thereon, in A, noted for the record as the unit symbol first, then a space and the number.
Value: A 110
